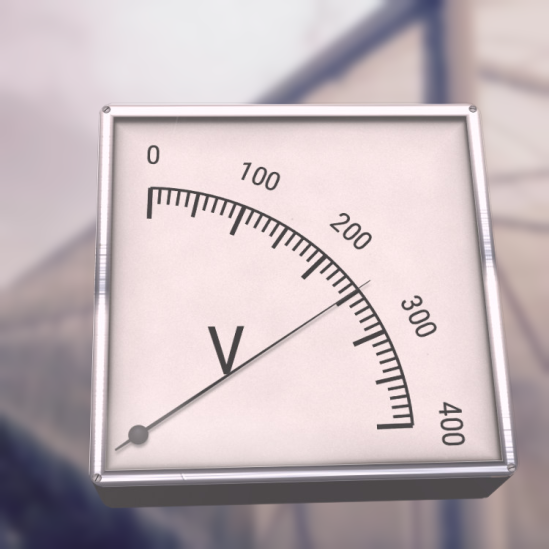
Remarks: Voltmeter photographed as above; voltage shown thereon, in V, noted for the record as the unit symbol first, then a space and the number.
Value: V 250
